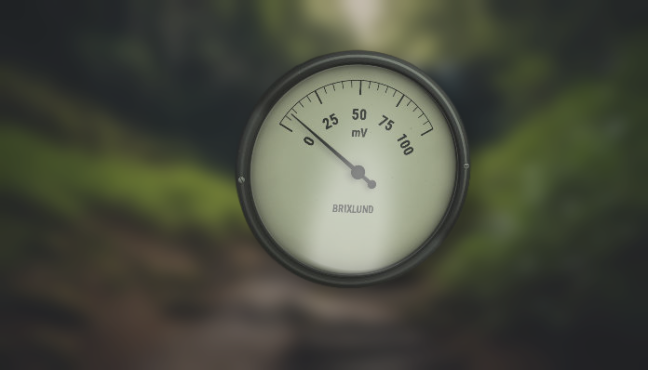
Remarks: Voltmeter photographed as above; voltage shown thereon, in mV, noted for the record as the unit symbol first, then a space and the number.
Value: mV 7.5
